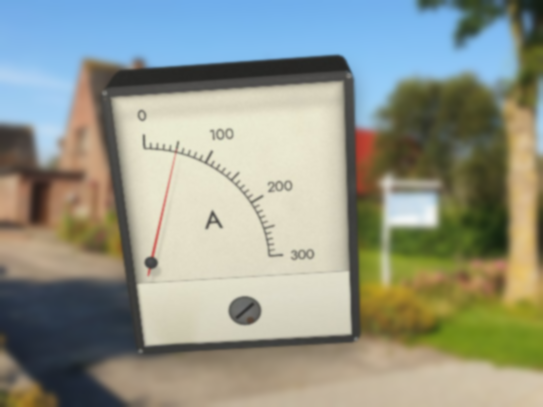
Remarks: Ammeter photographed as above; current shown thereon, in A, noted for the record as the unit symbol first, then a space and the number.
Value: A 50
